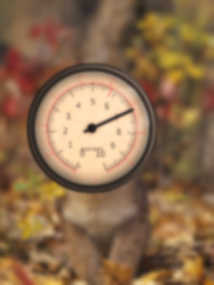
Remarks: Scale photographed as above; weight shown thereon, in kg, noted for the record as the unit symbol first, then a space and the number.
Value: kg 7
